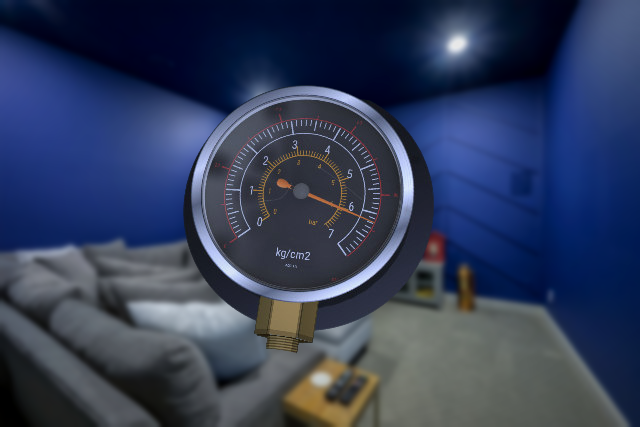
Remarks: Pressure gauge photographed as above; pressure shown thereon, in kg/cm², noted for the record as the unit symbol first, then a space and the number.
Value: kg/cm² 6.2
